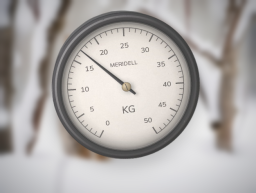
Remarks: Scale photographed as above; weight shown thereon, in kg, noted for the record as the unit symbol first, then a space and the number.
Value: kg 17
